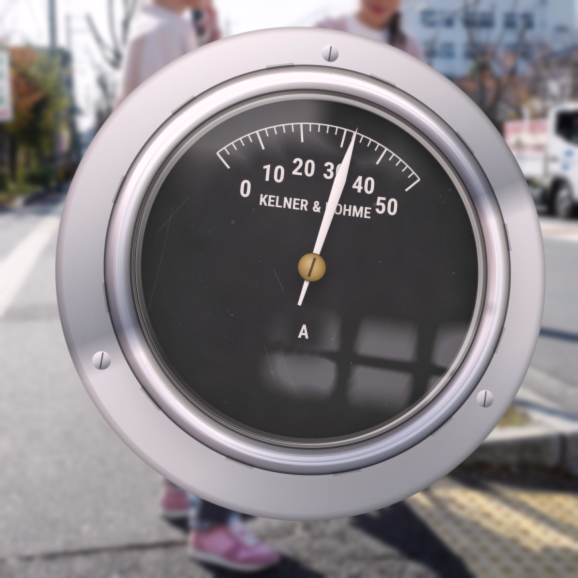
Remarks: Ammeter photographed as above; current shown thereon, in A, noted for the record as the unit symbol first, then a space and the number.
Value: A 32
